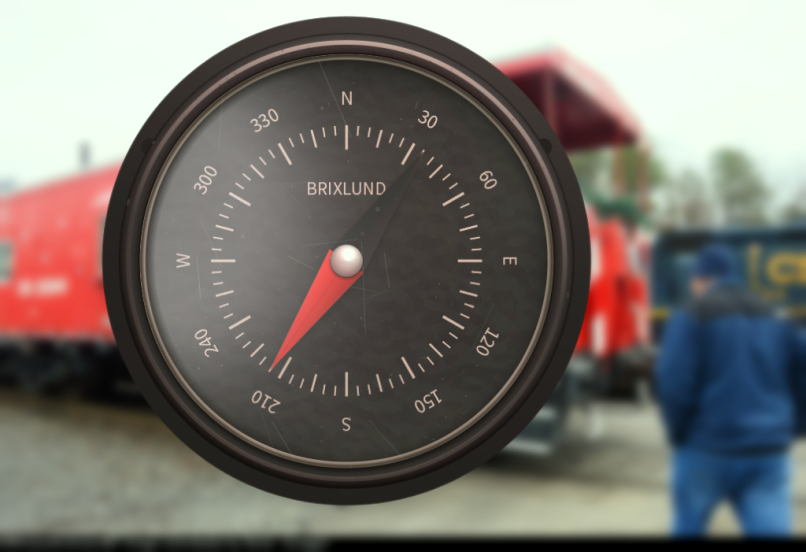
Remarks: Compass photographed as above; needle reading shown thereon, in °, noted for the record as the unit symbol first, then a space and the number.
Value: ° 215
